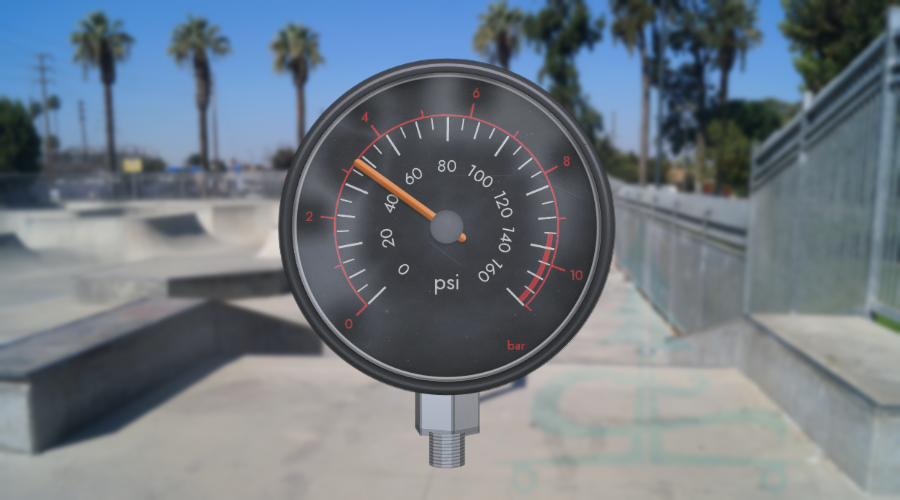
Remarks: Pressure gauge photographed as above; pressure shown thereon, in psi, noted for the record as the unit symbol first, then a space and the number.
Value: psi 47.5
